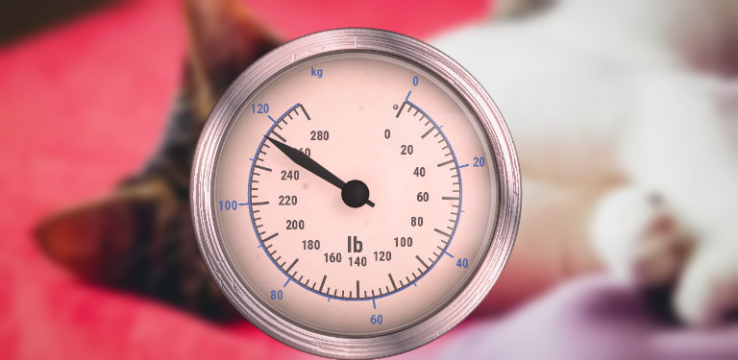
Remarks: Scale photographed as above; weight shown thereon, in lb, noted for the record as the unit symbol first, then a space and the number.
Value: lb 256
